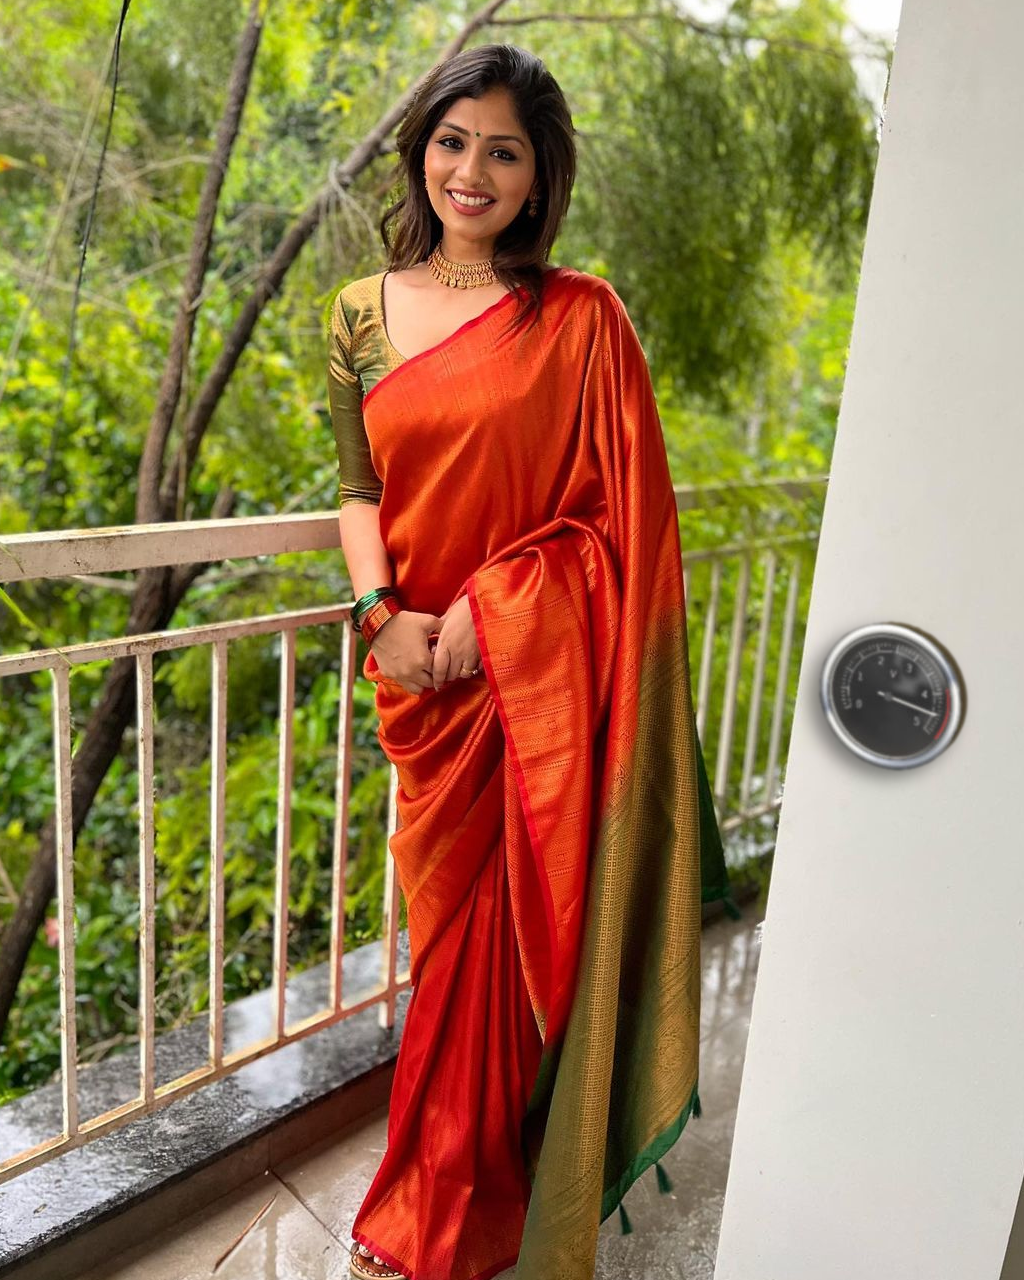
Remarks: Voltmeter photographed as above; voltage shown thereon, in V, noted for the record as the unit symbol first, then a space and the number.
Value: V 4.5
